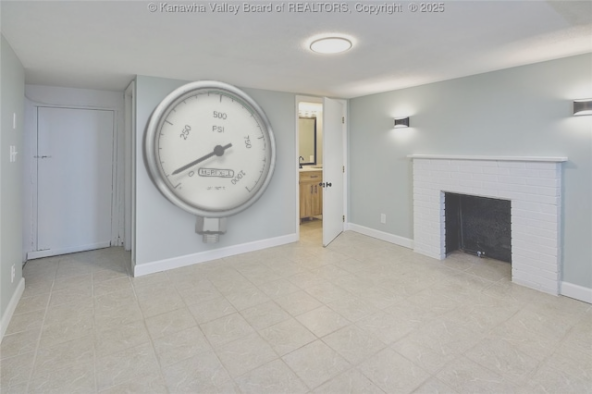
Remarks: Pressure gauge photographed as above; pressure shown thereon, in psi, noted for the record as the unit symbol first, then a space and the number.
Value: psi 50
